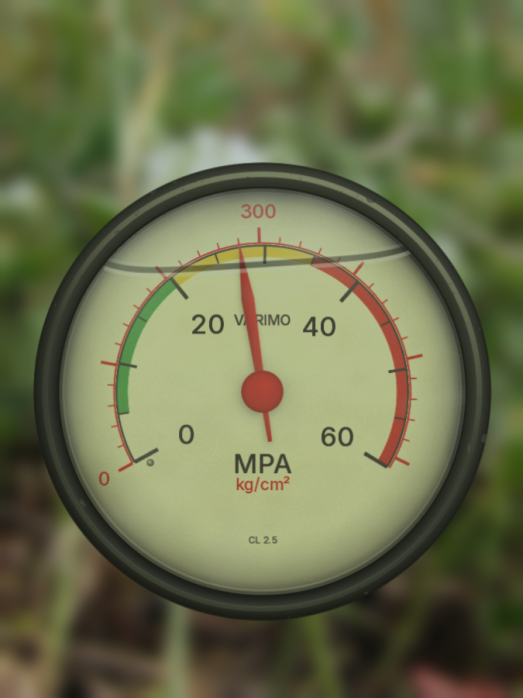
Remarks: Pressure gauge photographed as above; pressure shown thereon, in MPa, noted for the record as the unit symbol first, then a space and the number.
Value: MPa 27.5
